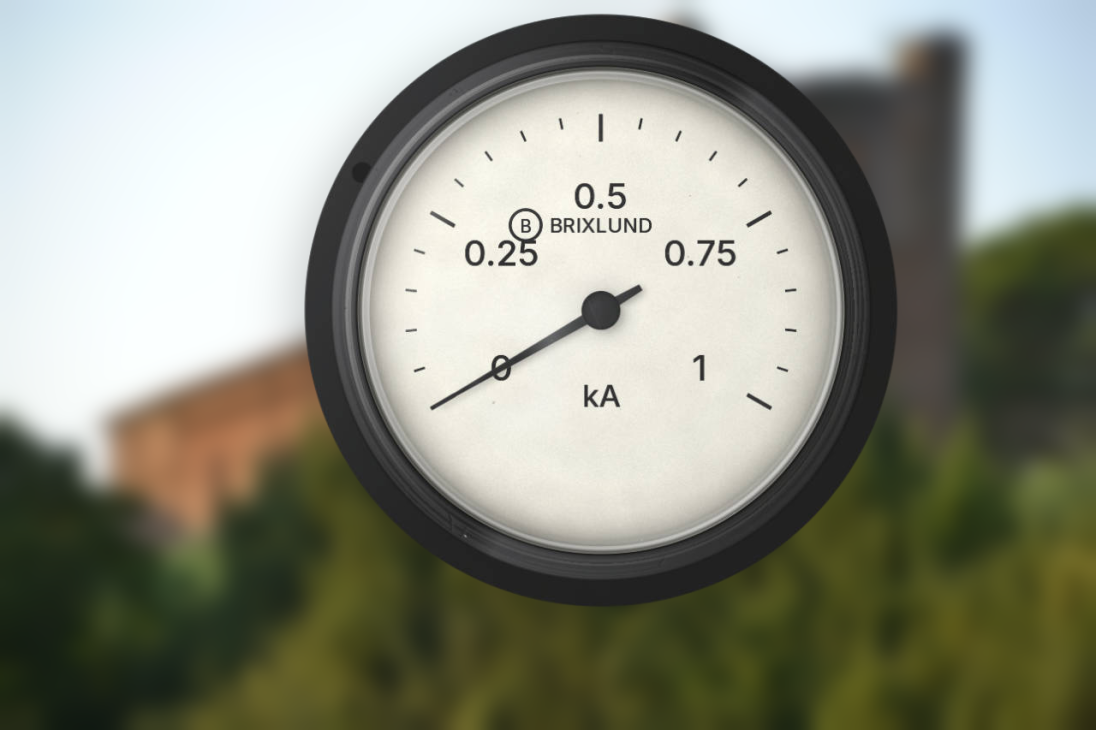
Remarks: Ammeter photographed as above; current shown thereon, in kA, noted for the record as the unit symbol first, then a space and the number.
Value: kA 0
